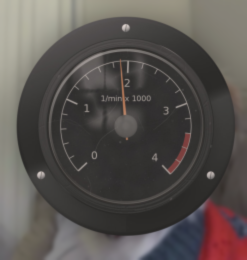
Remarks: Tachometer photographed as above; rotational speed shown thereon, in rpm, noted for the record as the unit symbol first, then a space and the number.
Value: rpm 1900
